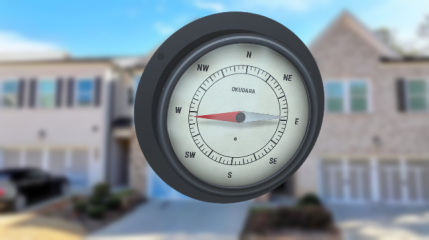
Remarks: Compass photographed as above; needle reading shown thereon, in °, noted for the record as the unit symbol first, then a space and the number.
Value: ° 265
